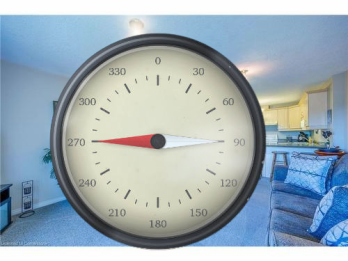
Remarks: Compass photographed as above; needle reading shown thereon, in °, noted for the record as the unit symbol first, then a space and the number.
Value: ° 270
